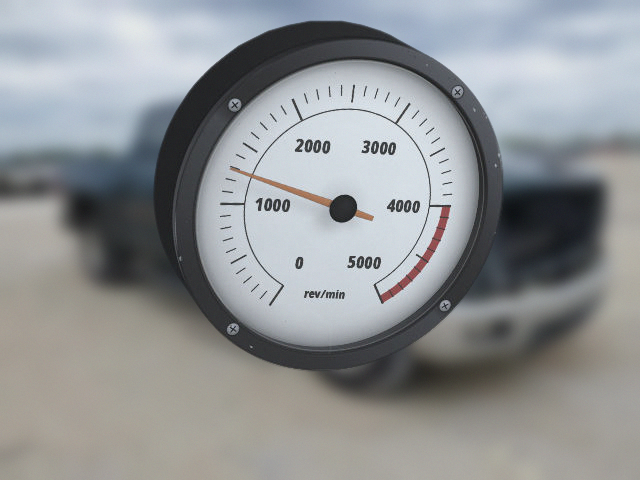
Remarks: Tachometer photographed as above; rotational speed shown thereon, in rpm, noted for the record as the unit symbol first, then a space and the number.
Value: rpm 1300
